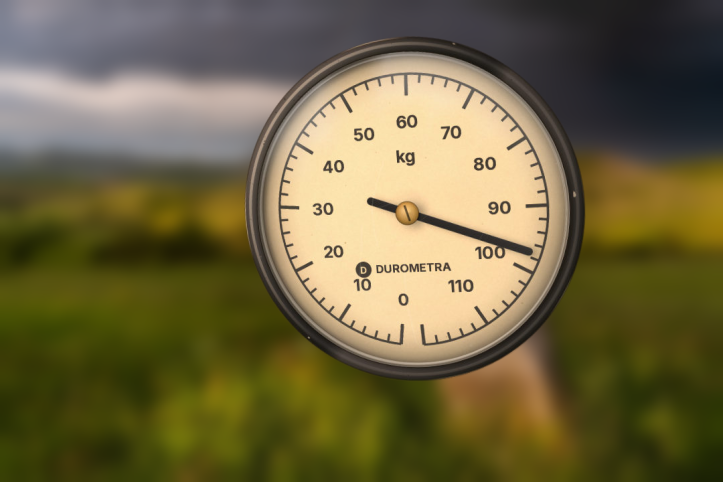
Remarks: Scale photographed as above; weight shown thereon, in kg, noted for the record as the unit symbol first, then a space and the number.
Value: kg 97
